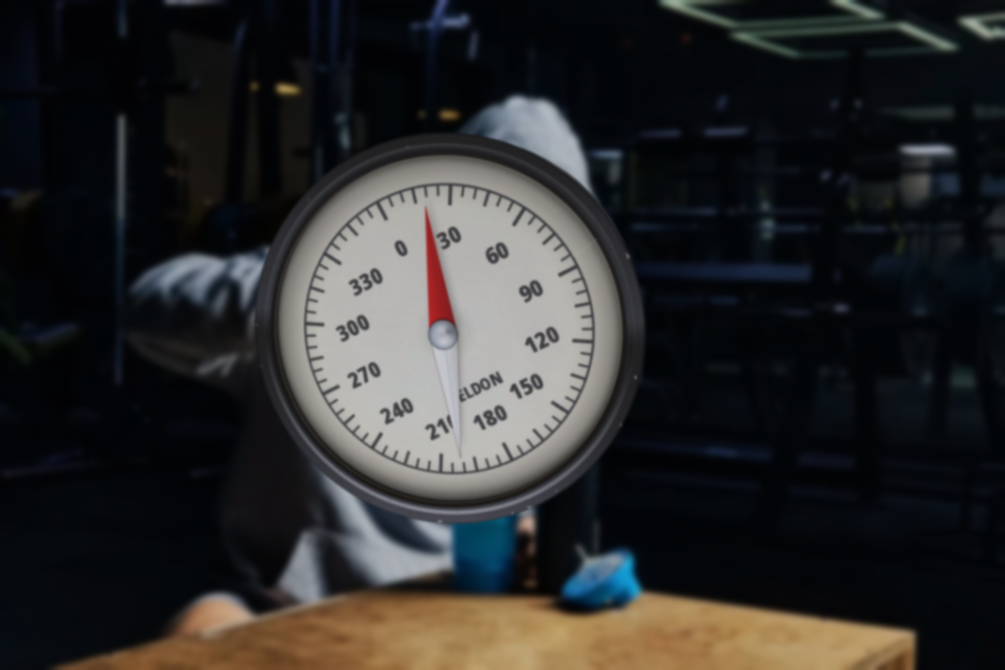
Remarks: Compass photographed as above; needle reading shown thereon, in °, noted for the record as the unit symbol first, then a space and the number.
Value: ° 20
